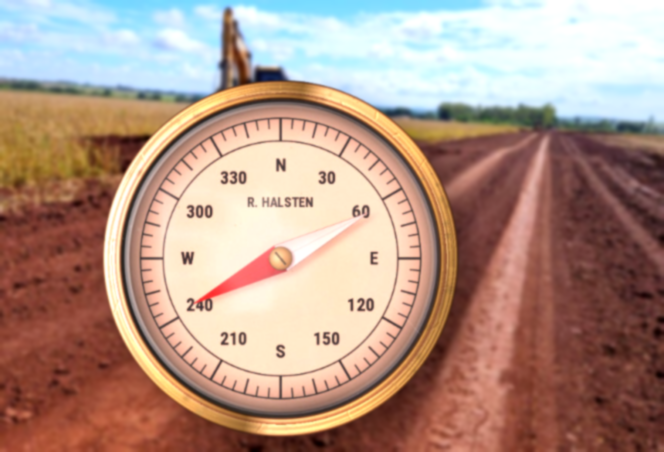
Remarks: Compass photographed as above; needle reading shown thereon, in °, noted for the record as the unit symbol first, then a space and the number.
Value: ° 242.5
